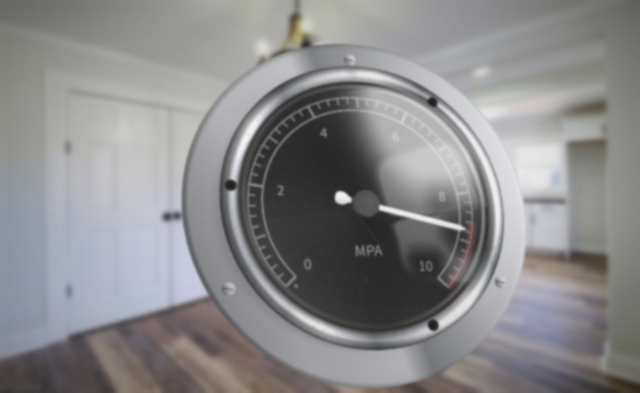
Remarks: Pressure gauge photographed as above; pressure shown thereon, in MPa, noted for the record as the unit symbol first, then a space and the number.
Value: MPa 8.8
